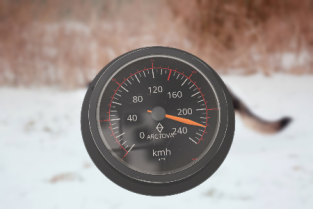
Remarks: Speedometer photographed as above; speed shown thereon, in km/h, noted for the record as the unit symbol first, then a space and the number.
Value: km/h 220
